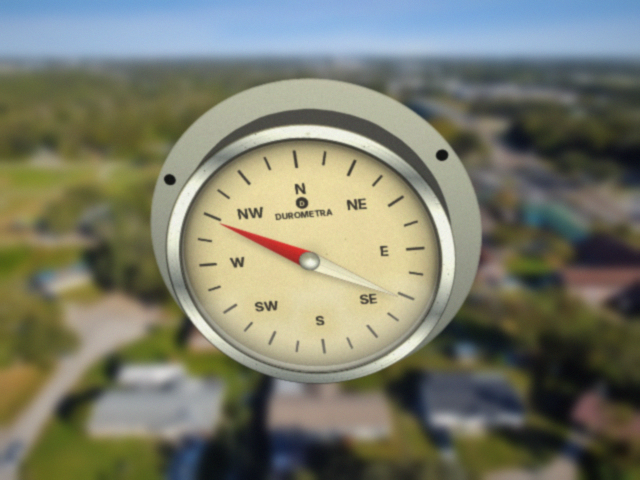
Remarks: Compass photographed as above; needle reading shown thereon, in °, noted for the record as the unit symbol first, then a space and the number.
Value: ° 300
